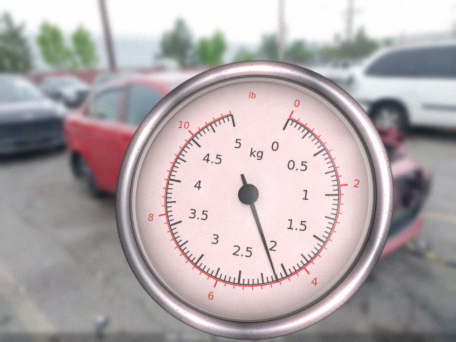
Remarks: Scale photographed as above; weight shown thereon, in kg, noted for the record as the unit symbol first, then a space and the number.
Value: kg 2.1
